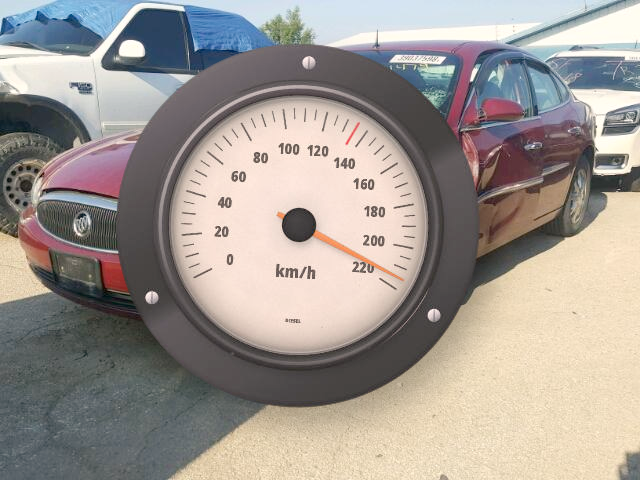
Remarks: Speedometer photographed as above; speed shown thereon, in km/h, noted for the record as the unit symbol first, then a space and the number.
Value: km/h 215
